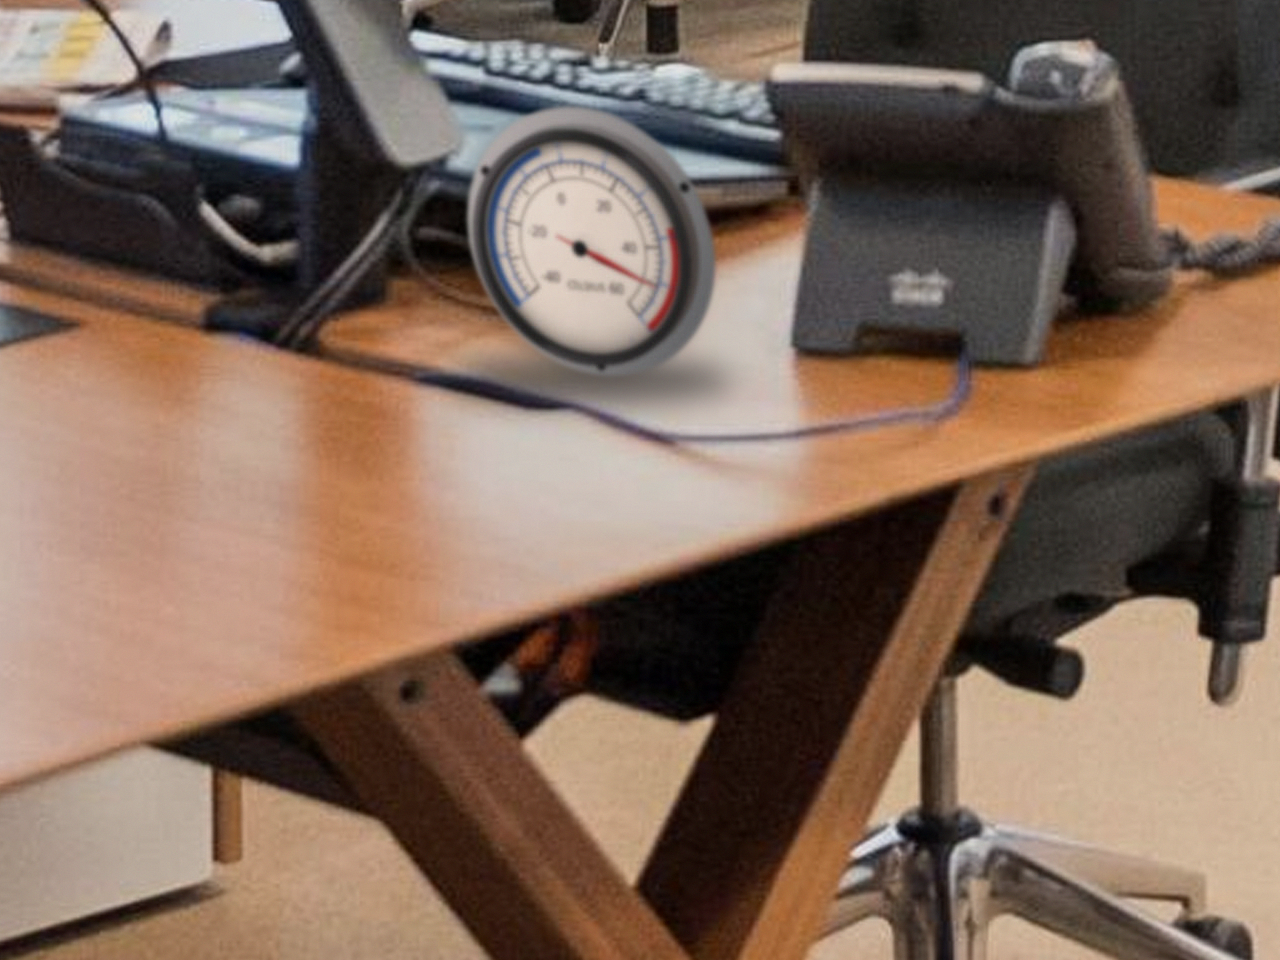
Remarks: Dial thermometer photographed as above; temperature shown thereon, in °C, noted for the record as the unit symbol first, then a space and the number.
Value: °C 50
